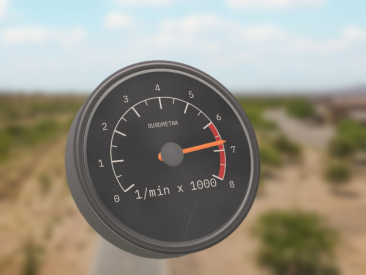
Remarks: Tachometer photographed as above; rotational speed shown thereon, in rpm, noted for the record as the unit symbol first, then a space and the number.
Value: rpm 6750
